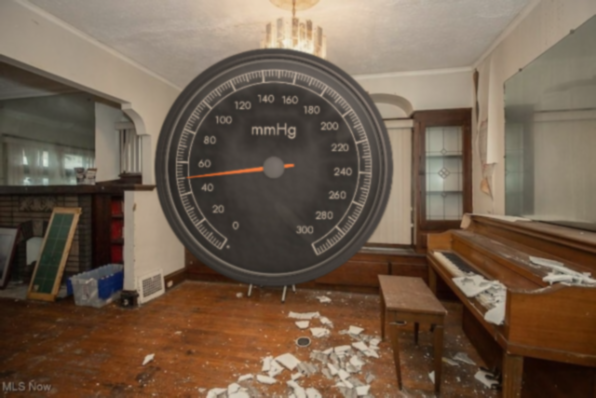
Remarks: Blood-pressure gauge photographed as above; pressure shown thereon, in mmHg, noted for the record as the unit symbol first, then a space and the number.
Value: mmHg 50
